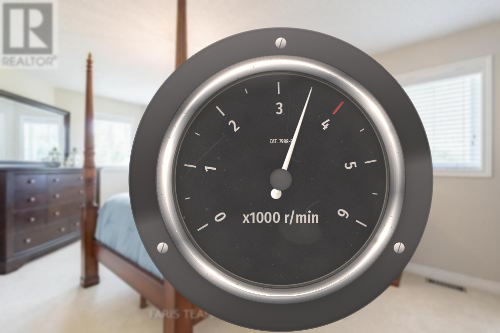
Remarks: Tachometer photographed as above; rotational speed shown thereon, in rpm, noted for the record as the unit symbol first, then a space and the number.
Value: rpm 3500
